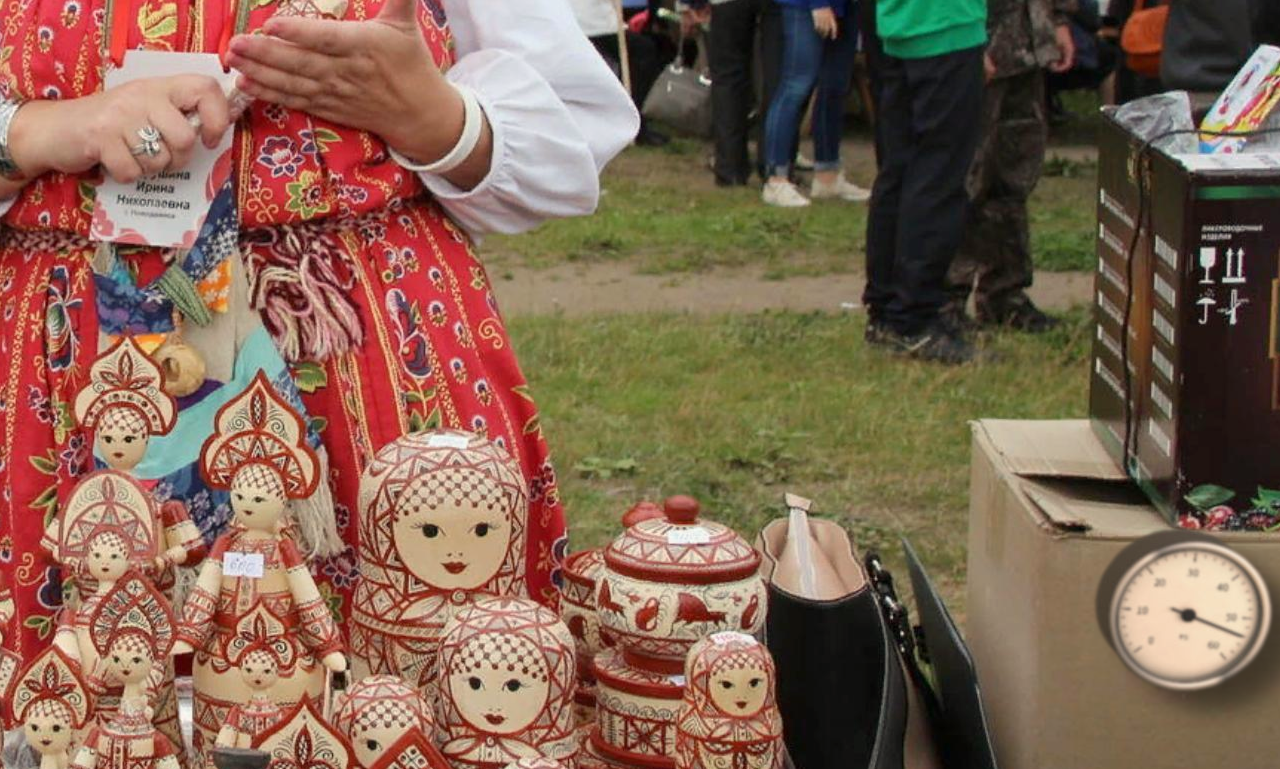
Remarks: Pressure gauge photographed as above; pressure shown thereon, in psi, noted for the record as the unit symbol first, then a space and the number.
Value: psi 54
